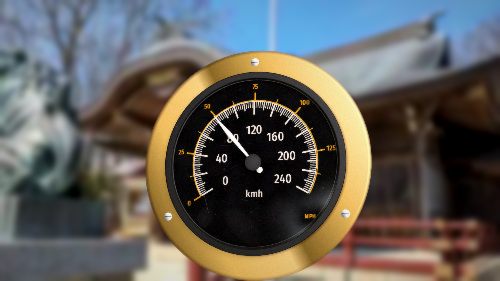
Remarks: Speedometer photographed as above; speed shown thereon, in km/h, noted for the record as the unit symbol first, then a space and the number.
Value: km/h 80
